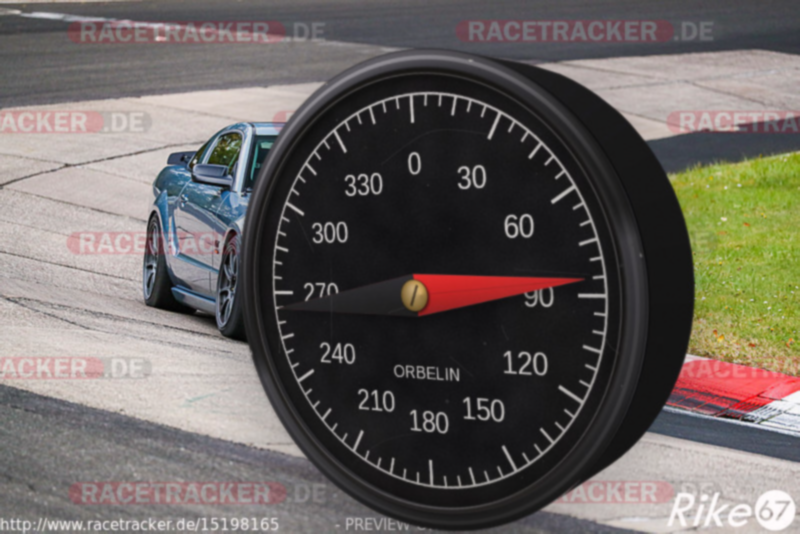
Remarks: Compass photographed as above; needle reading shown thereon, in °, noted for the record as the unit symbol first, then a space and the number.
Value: ° 85
